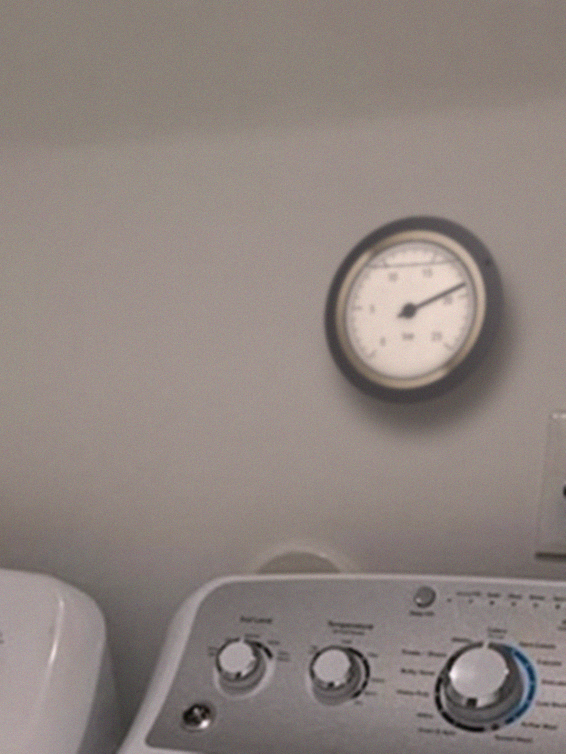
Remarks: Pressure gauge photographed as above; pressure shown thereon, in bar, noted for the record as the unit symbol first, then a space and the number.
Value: bar 19
